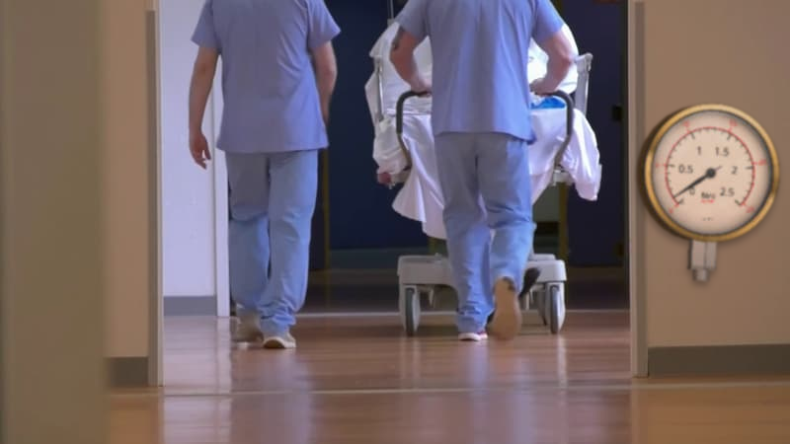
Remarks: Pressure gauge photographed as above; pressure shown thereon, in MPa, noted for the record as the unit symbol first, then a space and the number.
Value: MPa 0.1
